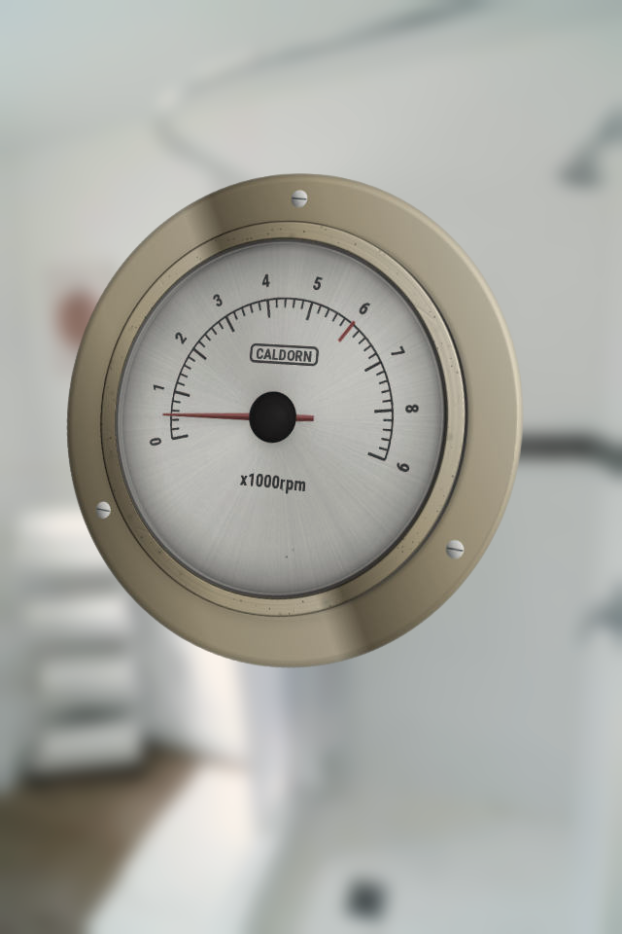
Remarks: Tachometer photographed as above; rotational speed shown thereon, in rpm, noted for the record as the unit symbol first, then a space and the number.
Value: rpm 500
